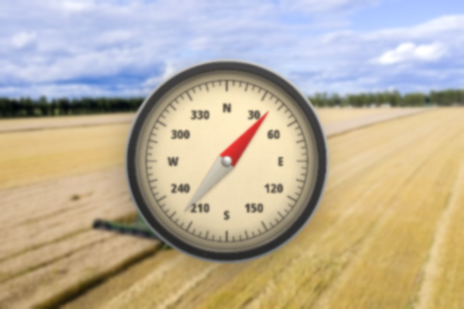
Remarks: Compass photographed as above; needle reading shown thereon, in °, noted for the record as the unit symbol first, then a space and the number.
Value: ° 40
